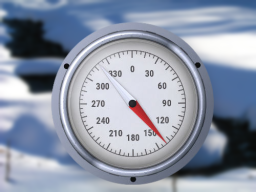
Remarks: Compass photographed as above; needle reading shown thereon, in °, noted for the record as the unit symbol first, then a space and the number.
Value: ° 140
